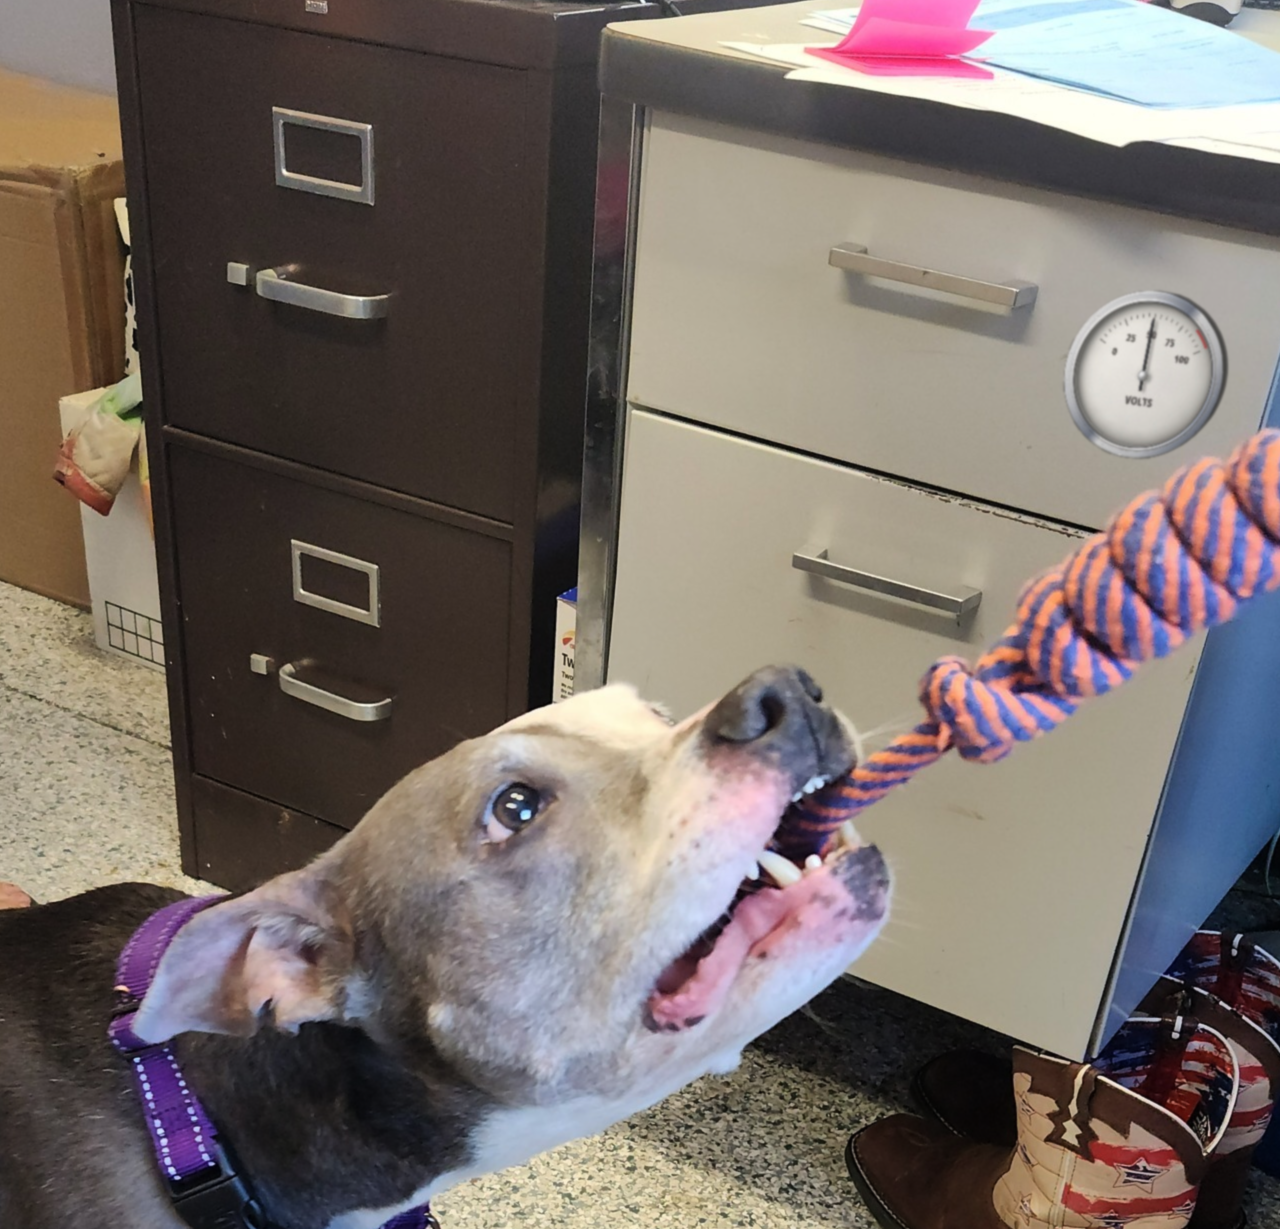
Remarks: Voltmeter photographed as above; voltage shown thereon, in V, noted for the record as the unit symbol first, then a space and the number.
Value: V 50
